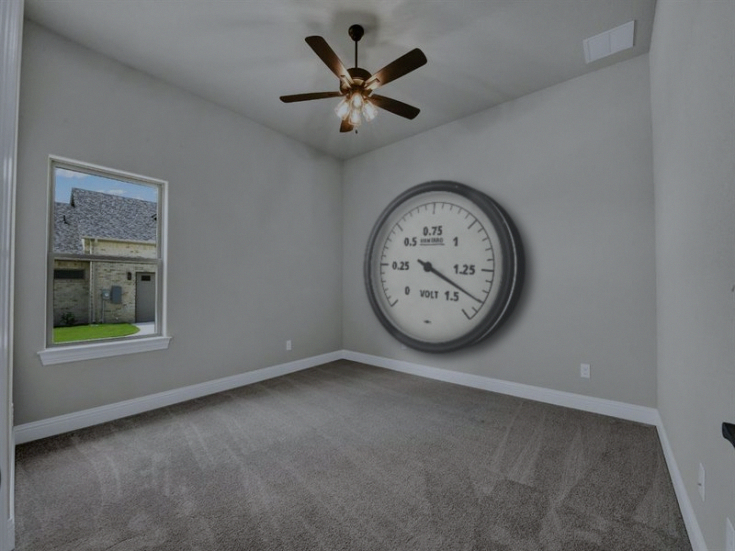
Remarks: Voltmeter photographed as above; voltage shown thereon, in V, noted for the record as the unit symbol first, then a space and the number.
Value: V 1.4
